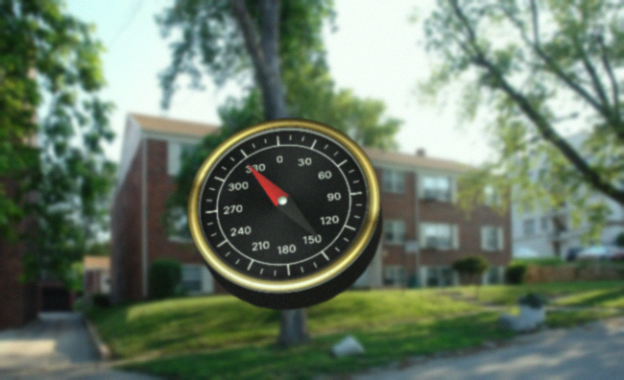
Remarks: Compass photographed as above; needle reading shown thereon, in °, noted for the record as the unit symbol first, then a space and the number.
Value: ° 325
